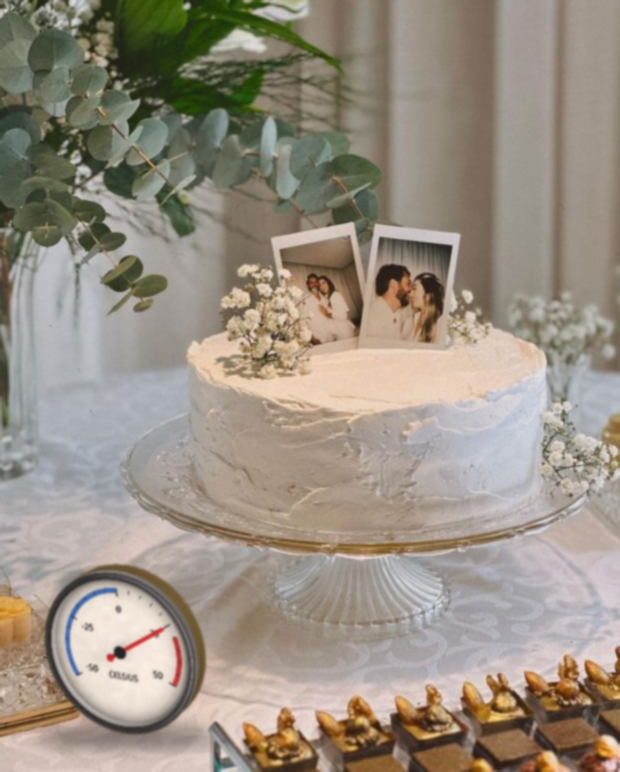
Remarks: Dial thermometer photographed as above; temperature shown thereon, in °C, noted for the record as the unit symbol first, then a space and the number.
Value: °C 25
